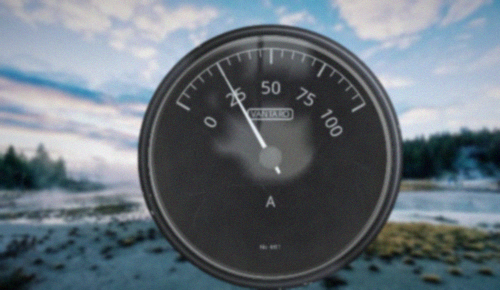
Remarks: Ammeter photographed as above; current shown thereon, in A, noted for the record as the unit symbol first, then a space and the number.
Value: A 25
